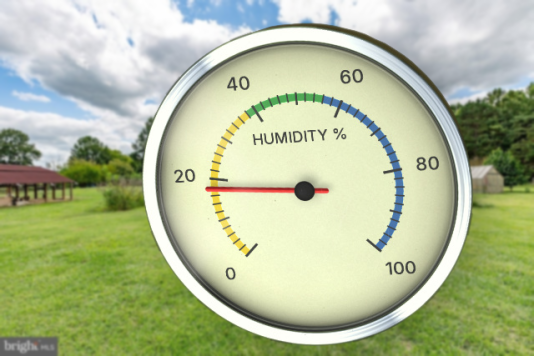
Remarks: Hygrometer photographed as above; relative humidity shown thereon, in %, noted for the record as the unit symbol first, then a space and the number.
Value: % 18
